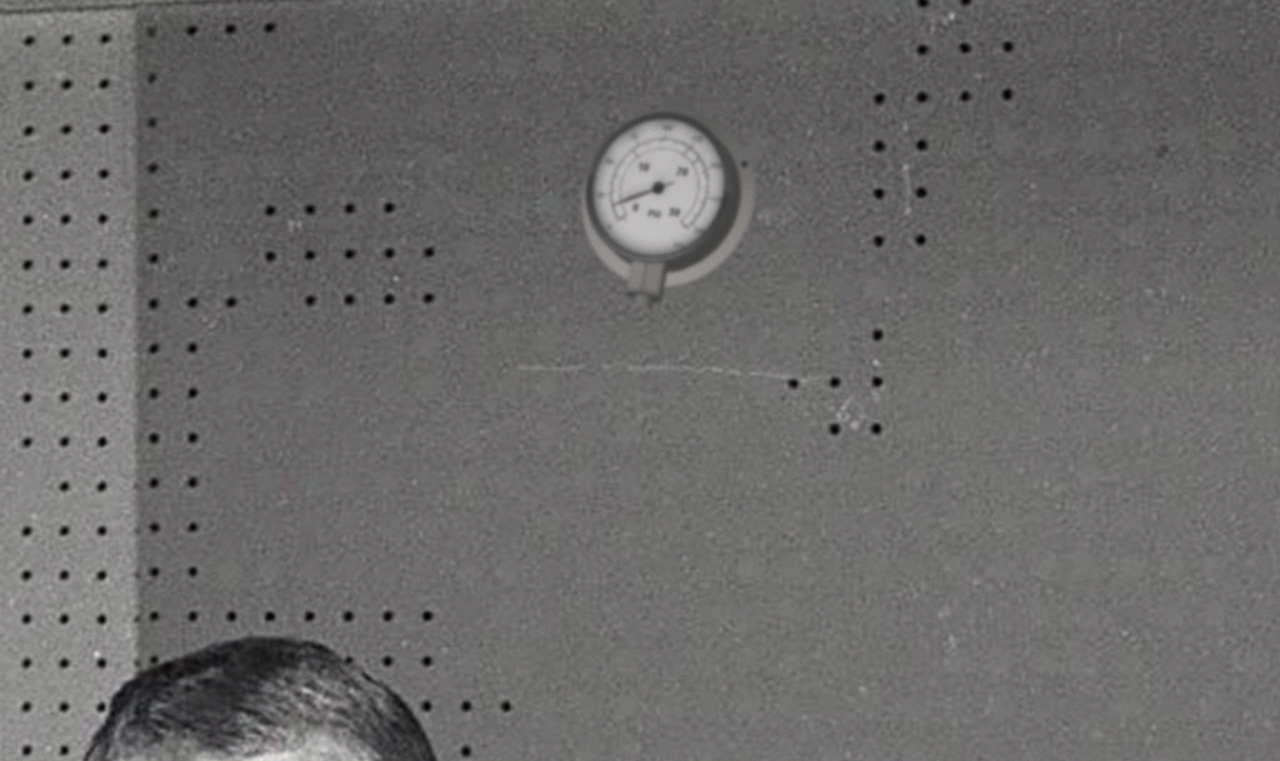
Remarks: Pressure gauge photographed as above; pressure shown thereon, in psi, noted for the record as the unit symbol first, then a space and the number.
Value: psi 2
